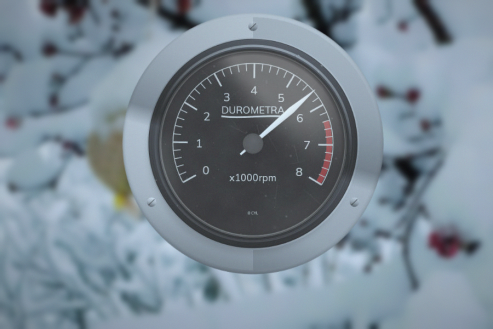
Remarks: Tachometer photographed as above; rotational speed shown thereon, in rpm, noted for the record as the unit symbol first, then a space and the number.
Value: rpm 5600
